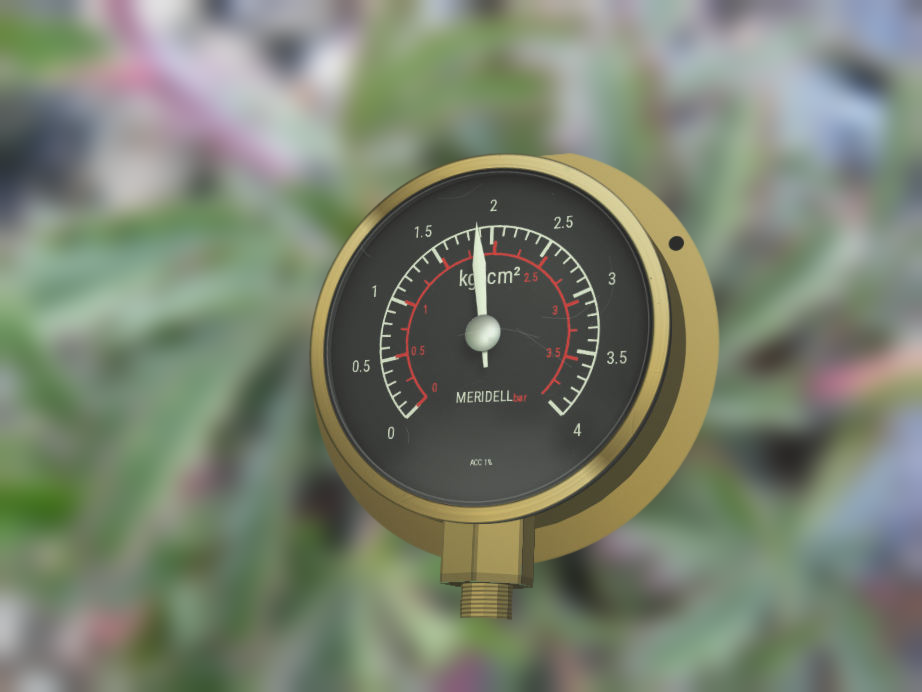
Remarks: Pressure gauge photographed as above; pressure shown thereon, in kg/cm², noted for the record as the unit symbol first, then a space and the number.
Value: kg/cm² 1.9
